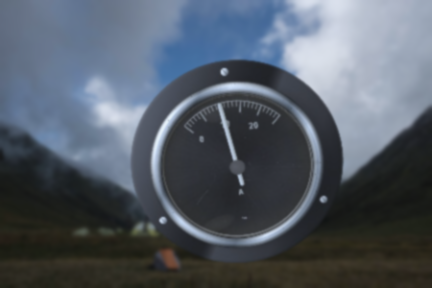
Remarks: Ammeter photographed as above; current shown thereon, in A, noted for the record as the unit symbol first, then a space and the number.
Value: A 10
